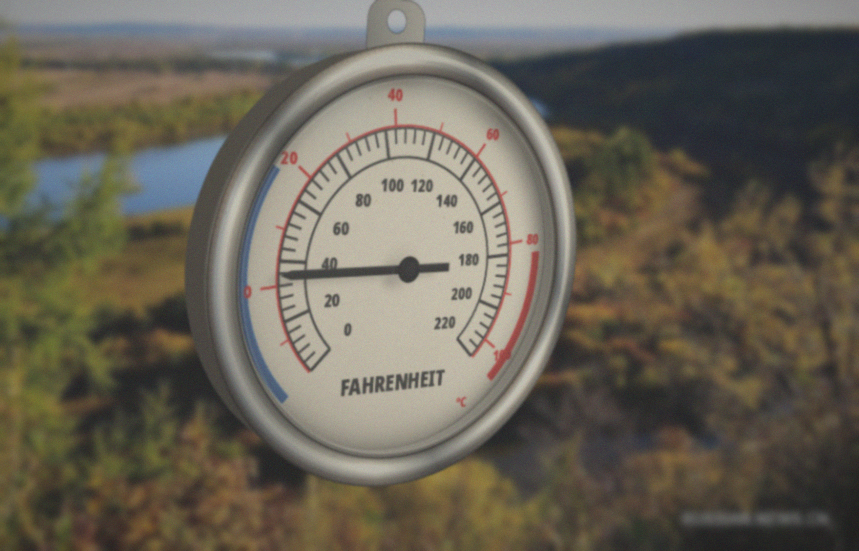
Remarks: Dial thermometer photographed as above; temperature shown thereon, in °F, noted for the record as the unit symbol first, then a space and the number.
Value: °F 36
